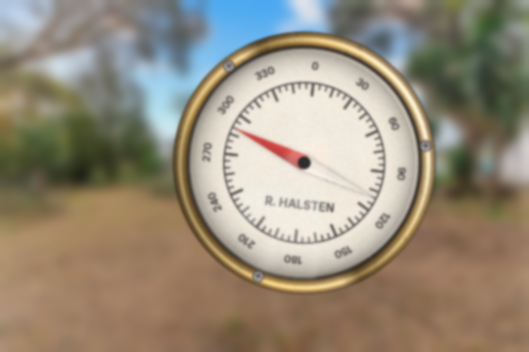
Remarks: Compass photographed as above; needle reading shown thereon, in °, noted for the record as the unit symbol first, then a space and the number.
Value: ° 290
